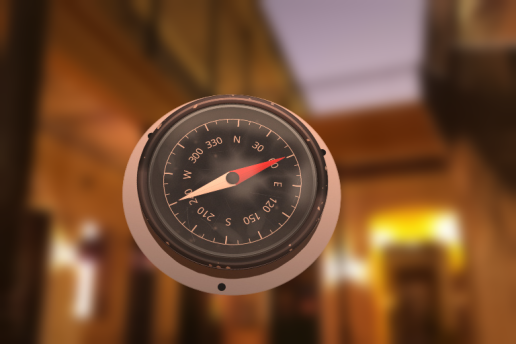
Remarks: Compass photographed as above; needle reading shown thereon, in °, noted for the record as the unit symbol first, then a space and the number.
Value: ° 60
